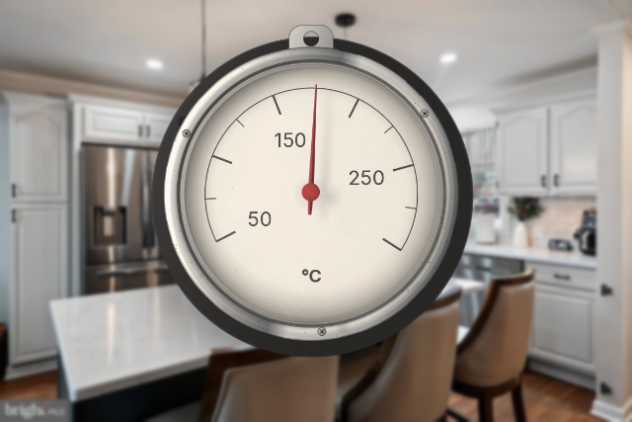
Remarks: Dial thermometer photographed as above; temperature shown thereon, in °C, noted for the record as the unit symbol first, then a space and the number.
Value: °C 175
